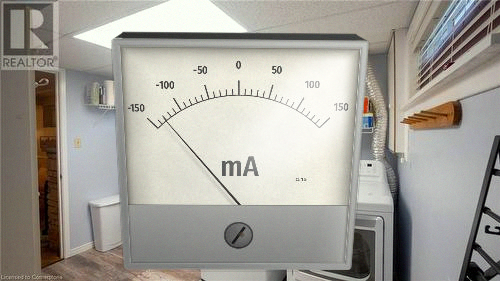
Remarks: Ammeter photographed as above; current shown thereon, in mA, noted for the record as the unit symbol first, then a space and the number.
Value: mA -130
